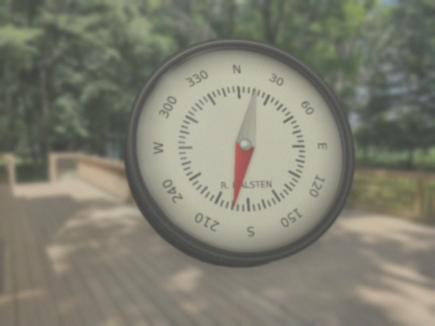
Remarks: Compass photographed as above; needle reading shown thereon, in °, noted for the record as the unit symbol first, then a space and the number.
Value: ° 195
